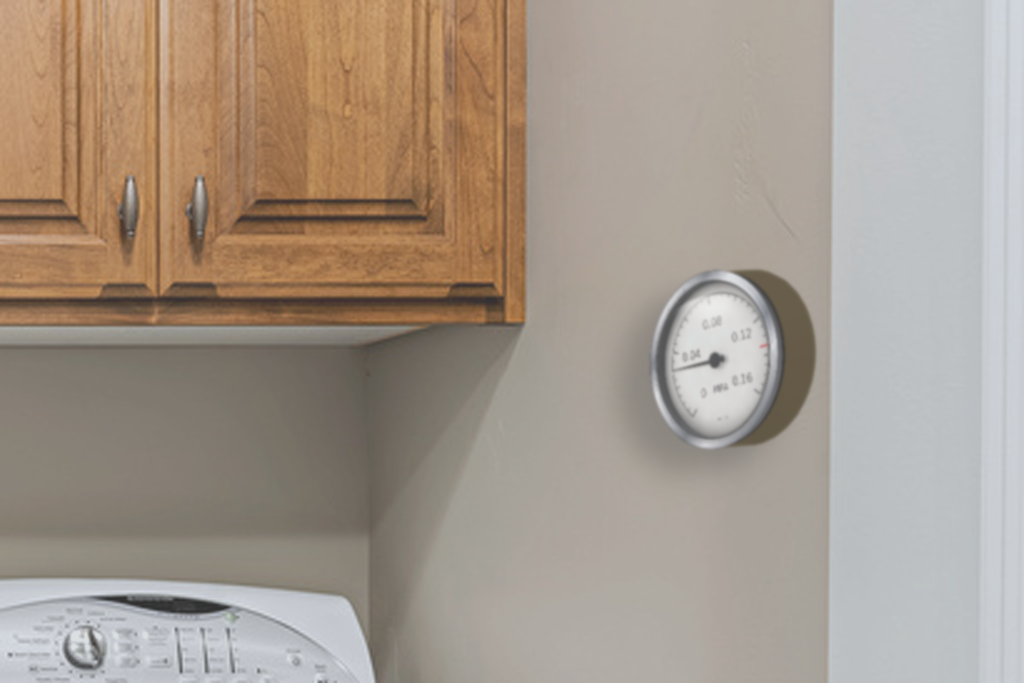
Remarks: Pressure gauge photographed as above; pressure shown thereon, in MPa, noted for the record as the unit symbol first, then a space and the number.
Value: MPa 0.03
